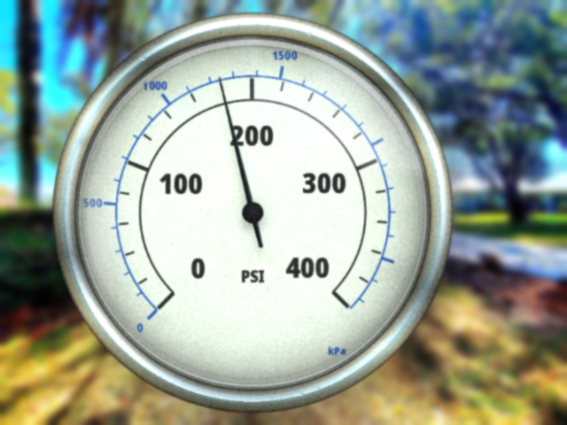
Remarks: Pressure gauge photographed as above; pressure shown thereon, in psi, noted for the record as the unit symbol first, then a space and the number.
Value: psi 180
